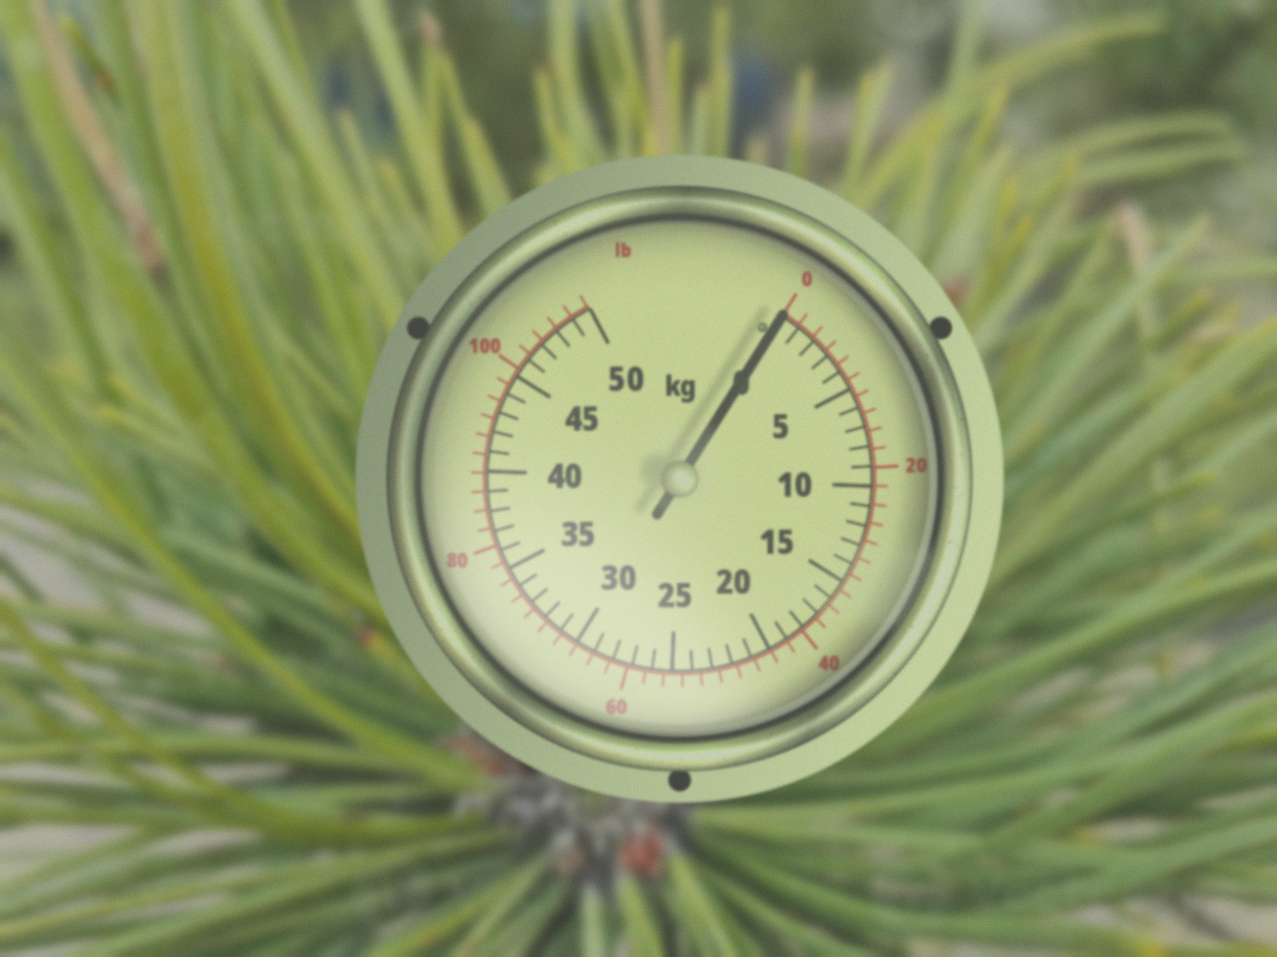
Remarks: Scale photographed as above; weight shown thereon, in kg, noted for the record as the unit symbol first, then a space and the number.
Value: kg 0
